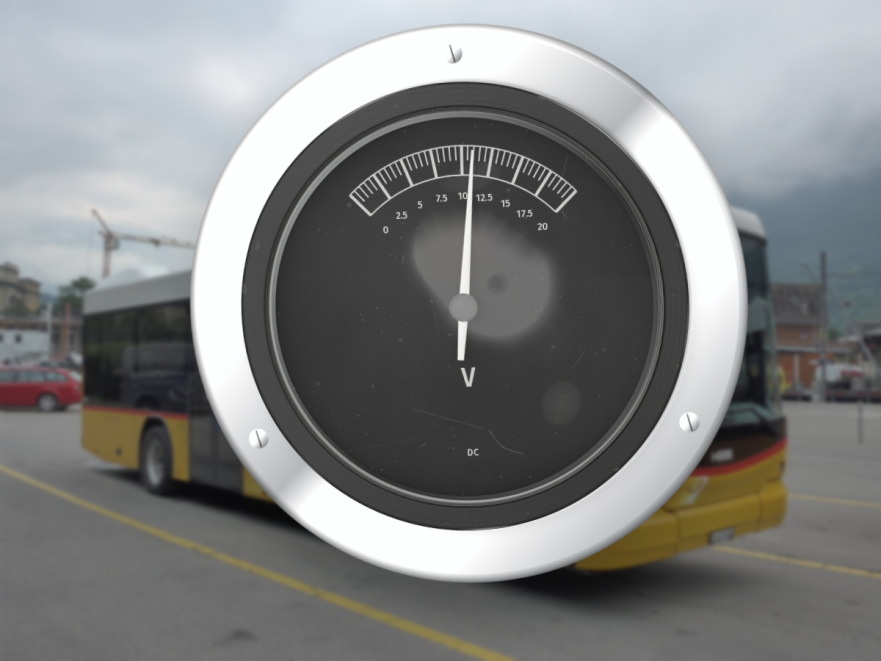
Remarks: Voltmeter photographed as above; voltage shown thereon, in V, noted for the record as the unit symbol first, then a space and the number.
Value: V 11
